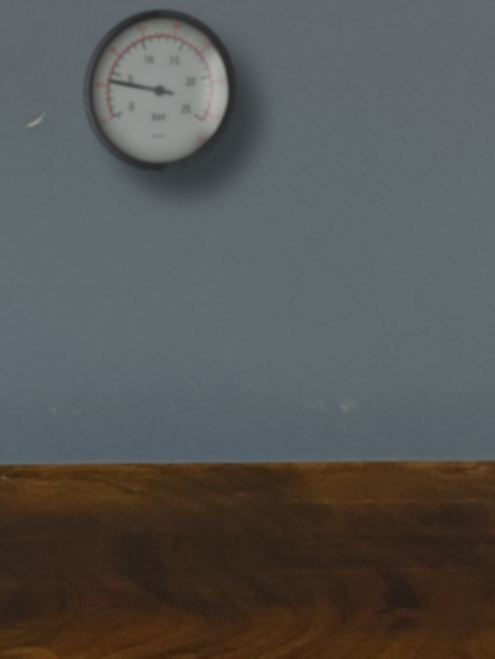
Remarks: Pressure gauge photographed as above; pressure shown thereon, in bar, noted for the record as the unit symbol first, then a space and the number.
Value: bar 4
